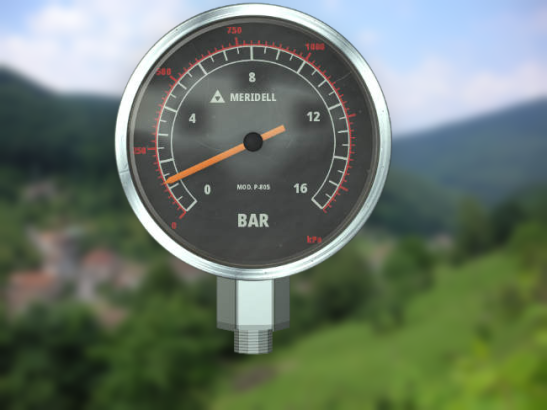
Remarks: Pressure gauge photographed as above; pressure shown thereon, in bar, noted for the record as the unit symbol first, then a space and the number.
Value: bar 1.25
